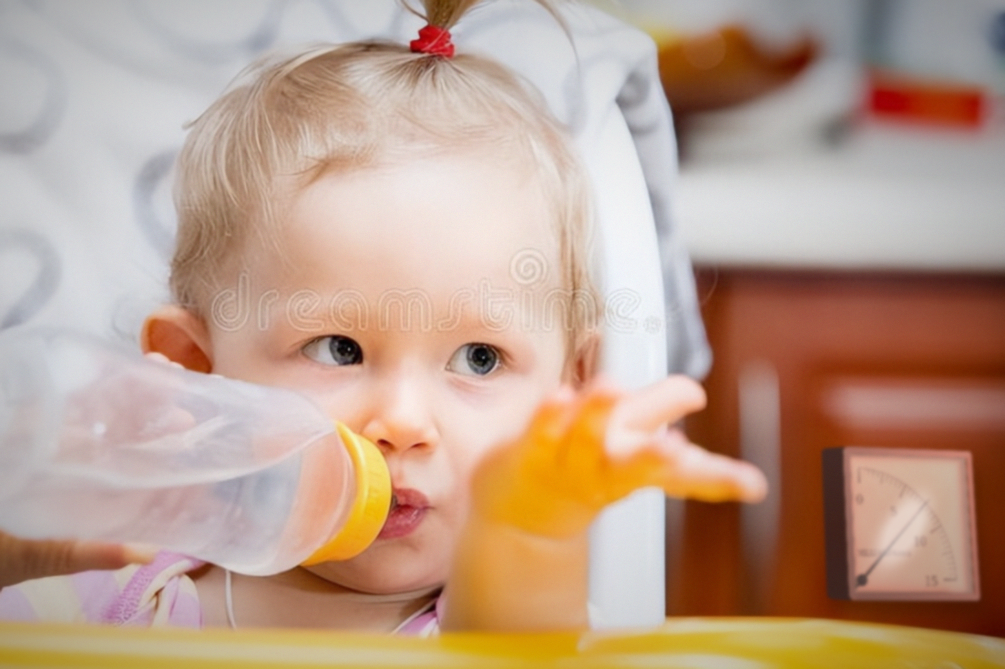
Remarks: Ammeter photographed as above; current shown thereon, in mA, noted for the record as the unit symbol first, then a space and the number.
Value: mA 7.5
